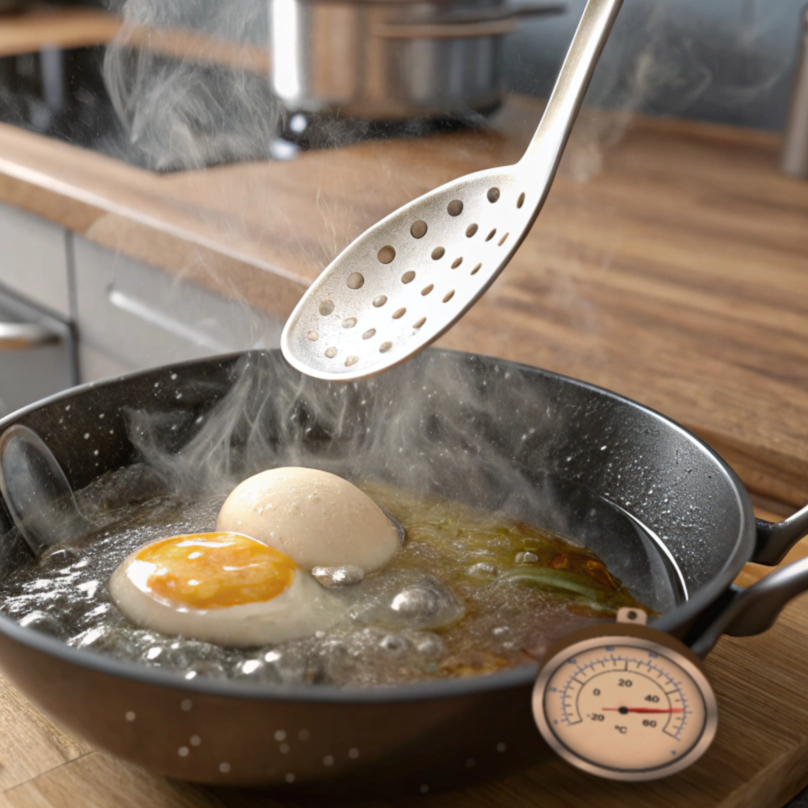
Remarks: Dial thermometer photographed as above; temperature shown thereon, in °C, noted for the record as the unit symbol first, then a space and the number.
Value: °C 48
